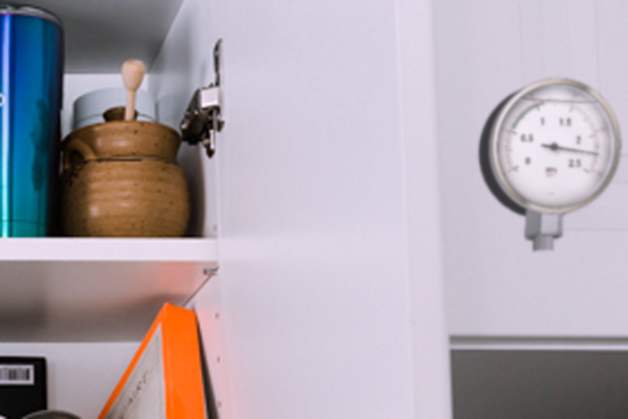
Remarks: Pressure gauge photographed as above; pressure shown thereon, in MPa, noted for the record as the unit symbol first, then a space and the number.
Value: MPa 2.25
